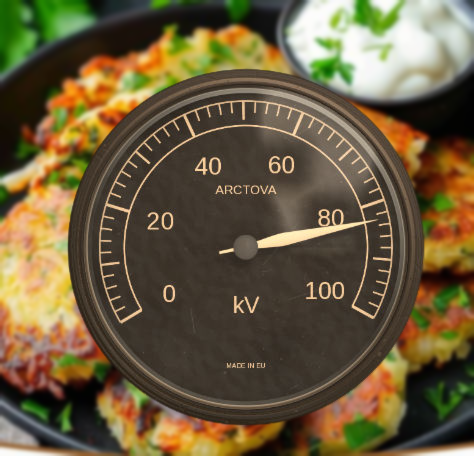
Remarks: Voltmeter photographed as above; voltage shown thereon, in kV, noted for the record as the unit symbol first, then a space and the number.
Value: kV 83
